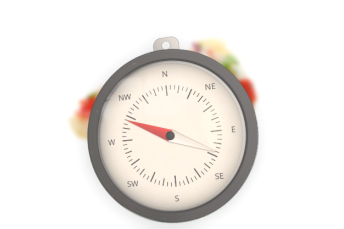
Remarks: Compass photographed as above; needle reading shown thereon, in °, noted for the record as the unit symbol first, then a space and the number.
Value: ° 295
